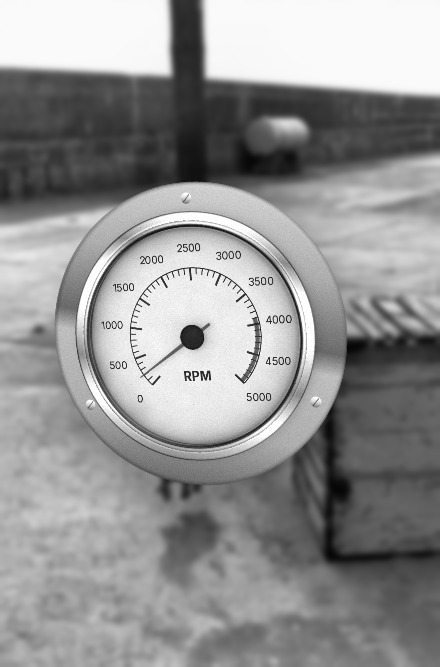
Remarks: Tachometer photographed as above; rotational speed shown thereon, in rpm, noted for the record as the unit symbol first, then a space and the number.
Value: rpm 200
